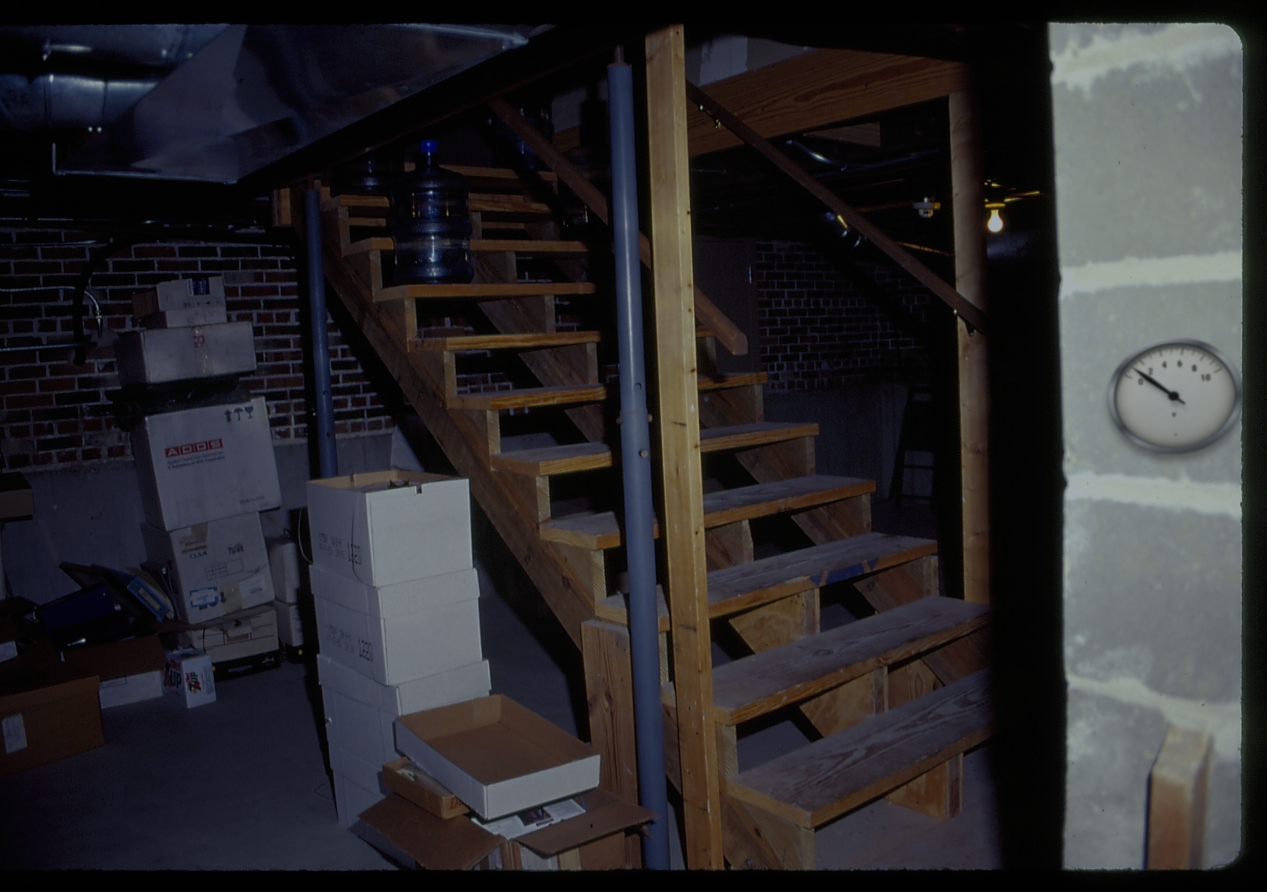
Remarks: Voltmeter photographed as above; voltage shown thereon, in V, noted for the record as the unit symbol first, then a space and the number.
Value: V 1
